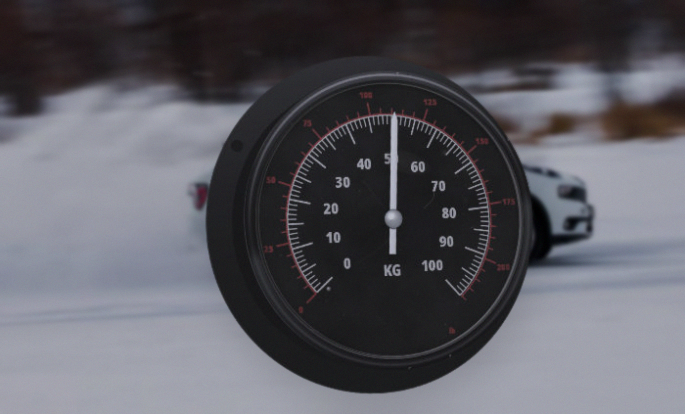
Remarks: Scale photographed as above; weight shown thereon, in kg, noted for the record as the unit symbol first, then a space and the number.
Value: kg 50
